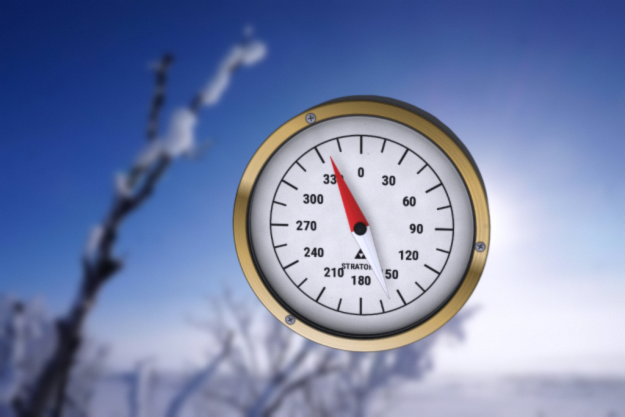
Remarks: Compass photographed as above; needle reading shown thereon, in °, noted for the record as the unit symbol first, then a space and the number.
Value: ° 337.5
